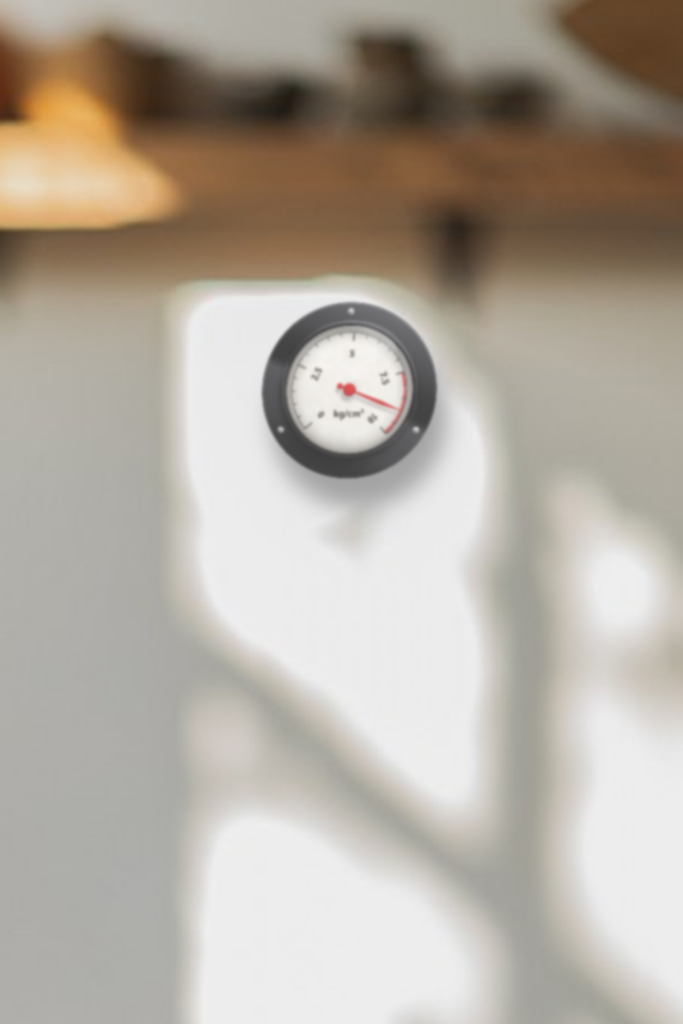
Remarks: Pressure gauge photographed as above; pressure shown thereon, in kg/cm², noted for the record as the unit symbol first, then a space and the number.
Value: kg/cm² 9
